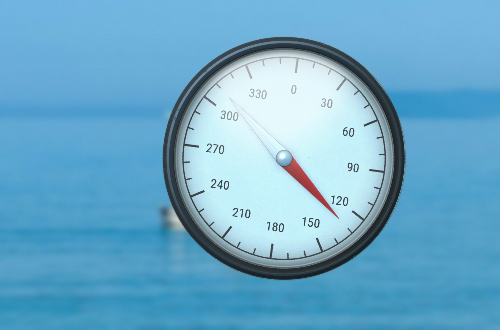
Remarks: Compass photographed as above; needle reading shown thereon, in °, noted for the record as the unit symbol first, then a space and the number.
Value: ° 130
